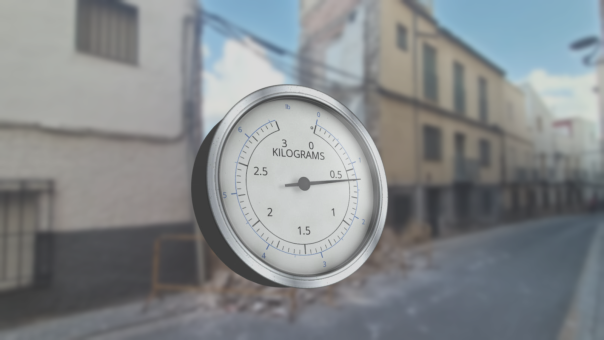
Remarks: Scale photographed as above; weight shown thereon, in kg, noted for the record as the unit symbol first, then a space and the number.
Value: kg 0.6
